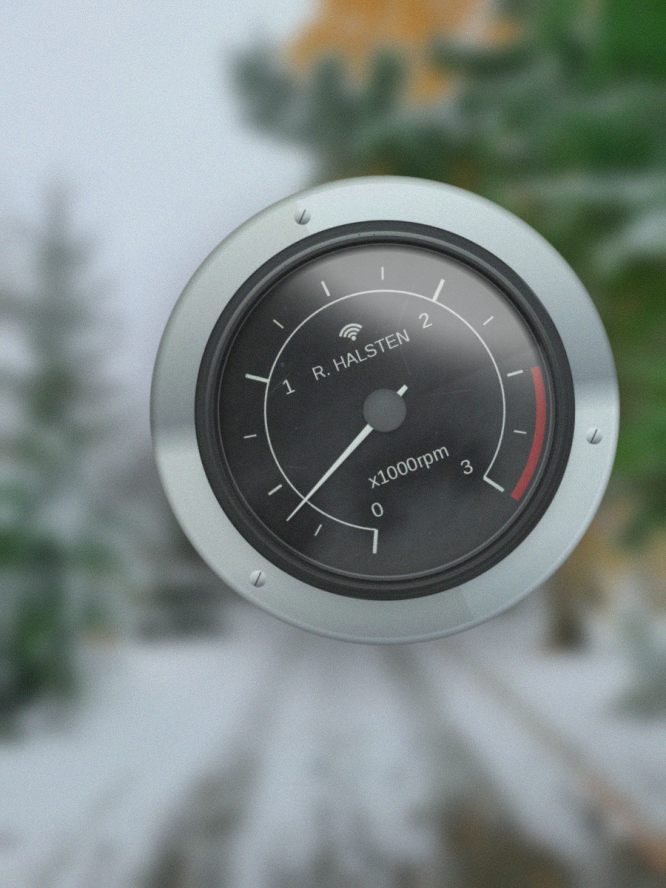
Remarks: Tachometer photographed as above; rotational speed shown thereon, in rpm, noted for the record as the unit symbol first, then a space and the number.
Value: rpm 375
